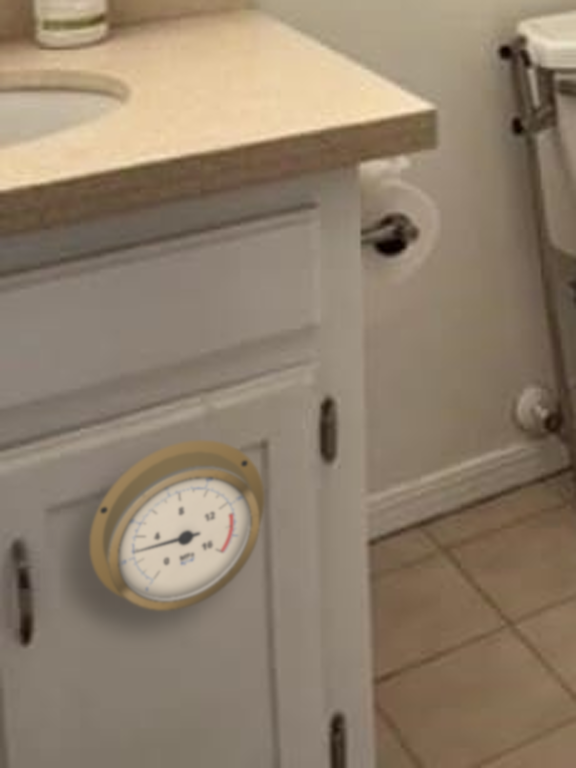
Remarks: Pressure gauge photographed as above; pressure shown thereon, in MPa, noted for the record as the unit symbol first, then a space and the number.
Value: MPa 3
